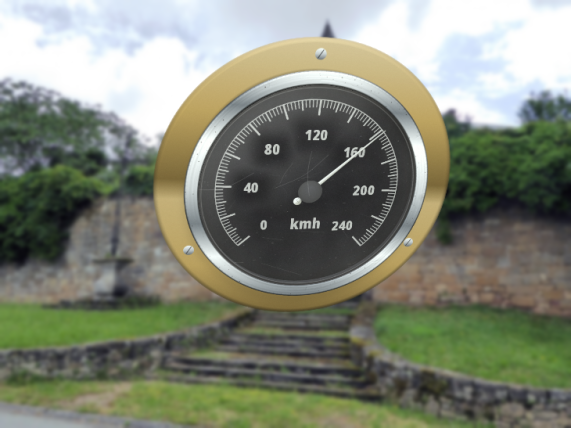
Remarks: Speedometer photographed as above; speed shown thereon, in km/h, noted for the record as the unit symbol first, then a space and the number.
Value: km/h 160
